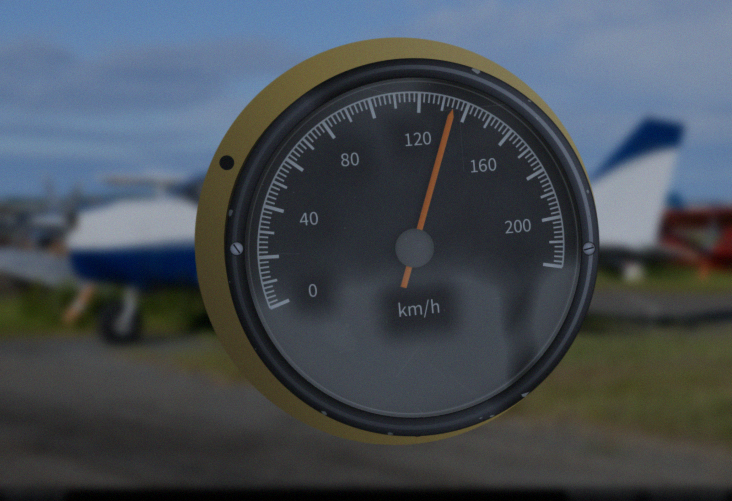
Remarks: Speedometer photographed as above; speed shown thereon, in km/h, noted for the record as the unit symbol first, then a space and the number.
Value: km/h 134
